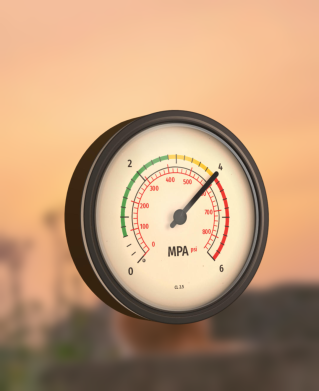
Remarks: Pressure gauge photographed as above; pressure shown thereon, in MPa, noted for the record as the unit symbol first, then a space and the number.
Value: MPa 4
